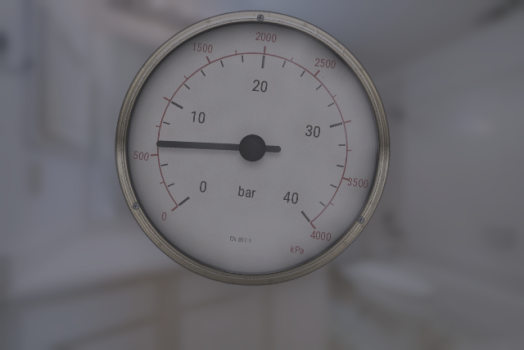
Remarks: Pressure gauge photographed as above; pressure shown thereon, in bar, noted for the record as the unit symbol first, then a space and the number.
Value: bar 6
